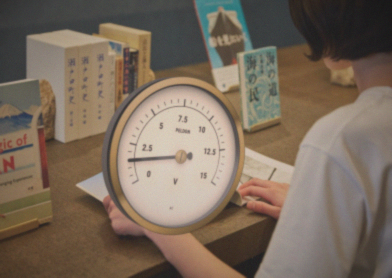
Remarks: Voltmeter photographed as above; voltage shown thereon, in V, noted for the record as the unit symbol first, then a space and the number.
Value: V 1.5
